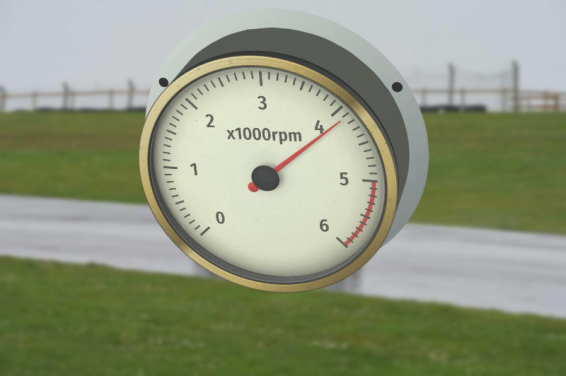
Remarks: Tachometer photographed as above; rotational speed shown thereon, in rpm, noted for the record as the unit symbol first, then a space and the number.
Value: rpm 4100
